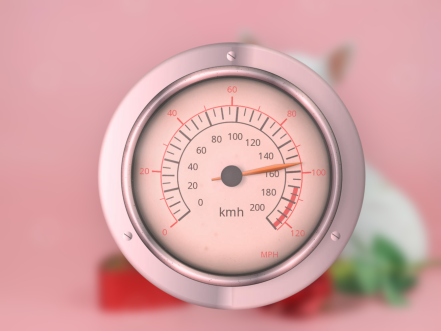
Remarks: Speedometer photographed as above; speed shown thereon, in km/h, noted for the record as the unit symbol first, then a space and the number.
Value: km/h 155
